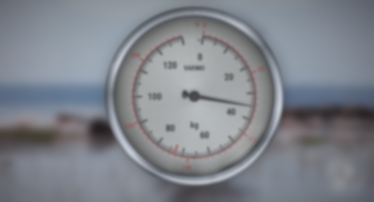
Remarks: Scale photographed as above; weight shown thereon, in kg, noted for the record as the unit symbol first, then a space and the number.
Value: kg 35
